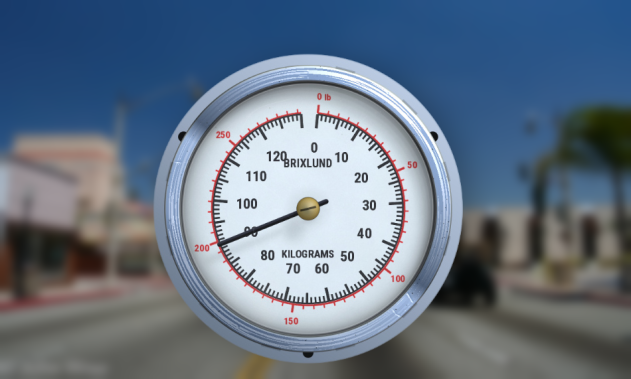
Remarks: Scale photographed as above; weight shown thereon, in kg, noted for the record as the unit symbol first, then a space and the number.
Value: kg 90
